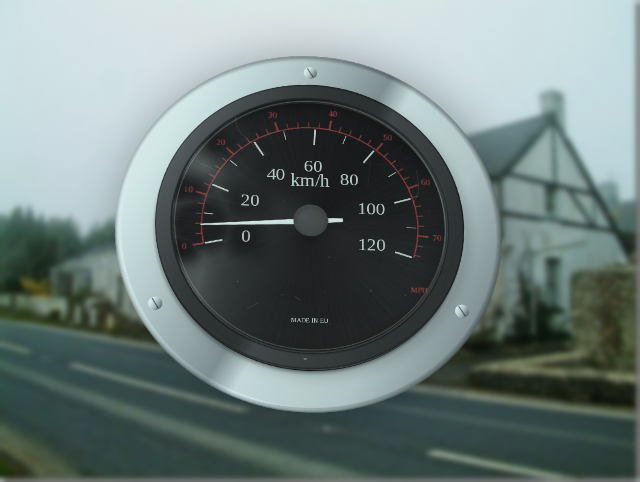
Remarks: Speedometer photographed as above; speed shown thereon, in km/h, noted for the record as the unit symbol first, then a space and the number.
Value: km/h 5
